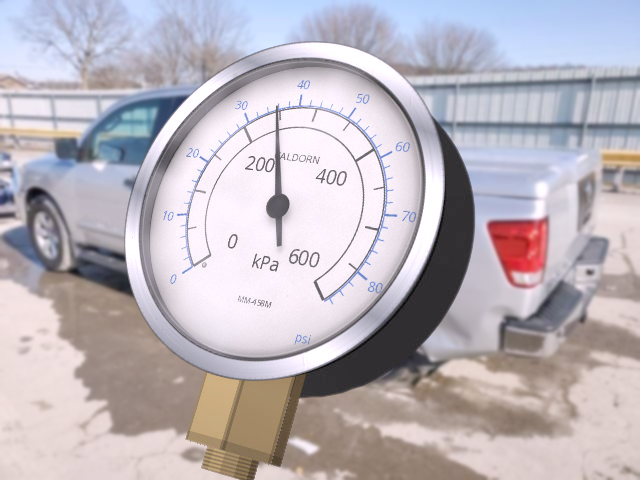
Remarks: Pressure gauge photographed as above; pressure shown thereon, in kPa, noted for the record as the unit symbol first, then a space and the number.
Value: kPa 250
